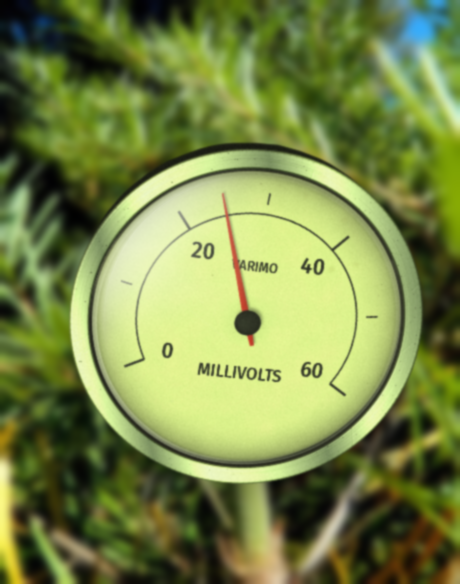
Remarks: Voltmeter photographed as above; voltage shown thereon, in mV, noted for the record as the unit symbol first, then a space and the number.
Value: mV 25
